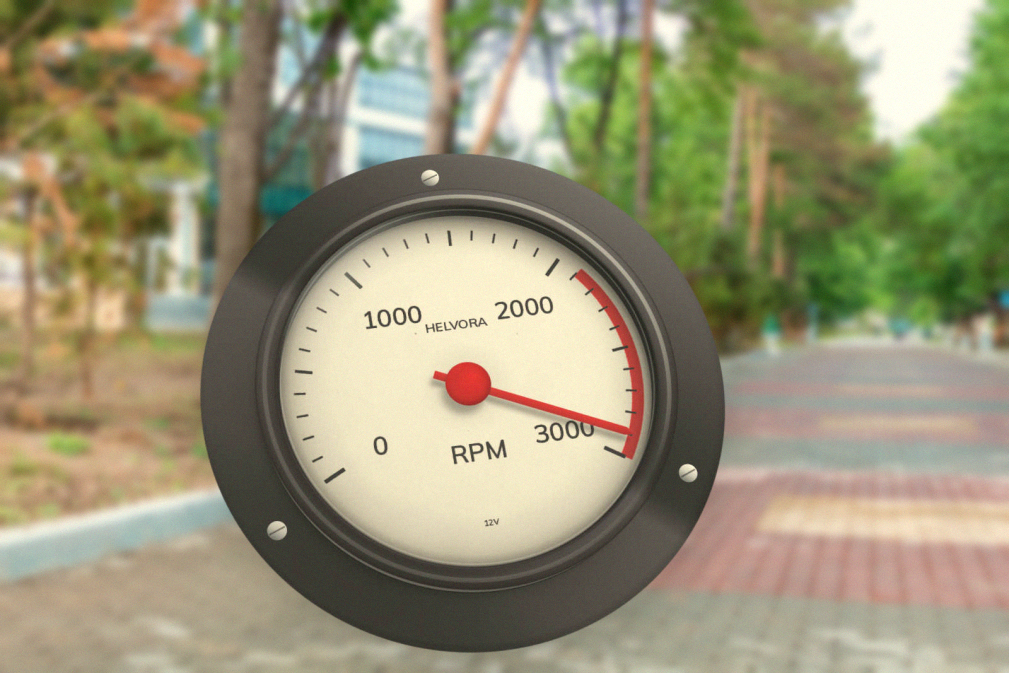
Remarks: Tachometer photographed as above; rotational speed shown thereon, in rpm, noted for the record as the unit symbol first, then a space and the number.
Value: rpm 2900
